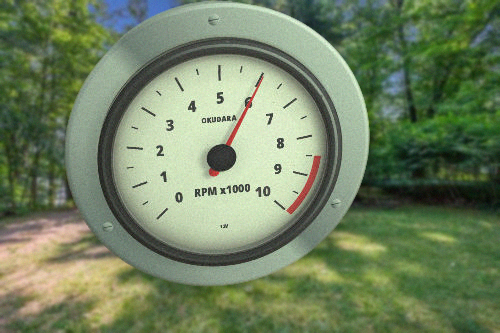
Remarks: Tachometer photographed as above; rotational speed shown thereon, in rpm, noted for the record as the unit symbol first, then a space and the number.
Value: rpm 6000
